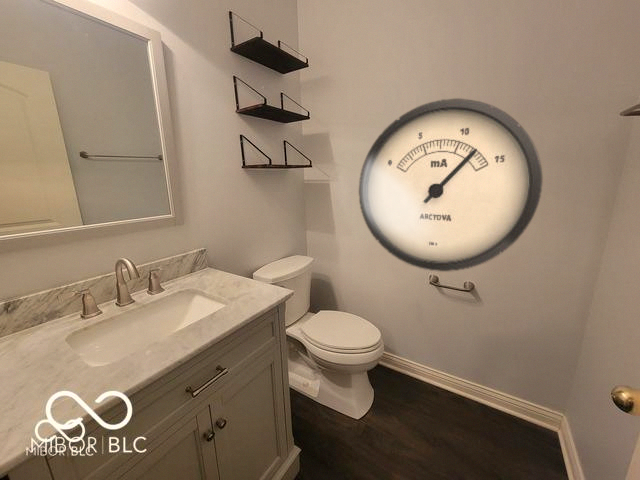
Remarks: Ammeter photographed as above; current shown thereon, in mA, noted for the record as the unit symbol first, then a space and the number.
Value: mA 12.5
